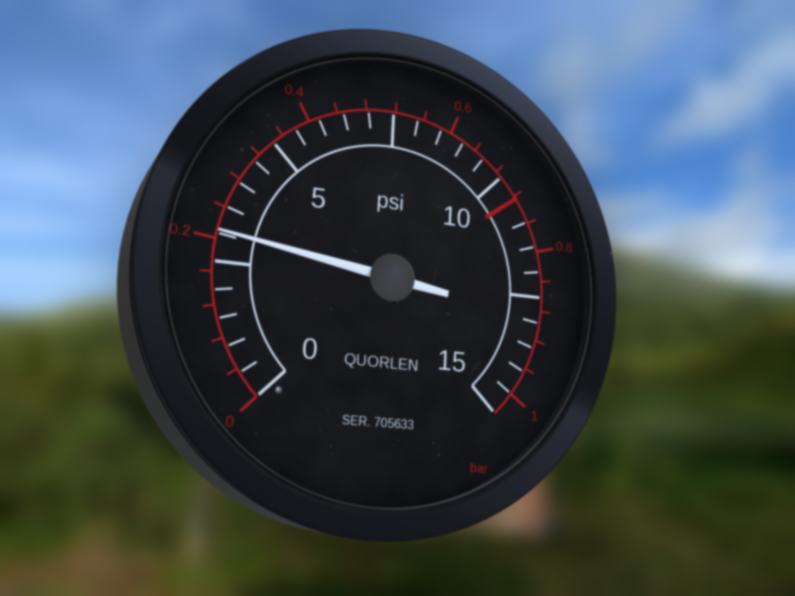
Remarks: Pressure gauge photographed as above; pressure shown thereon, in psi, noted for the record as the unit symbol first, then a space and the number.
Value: psi 3
